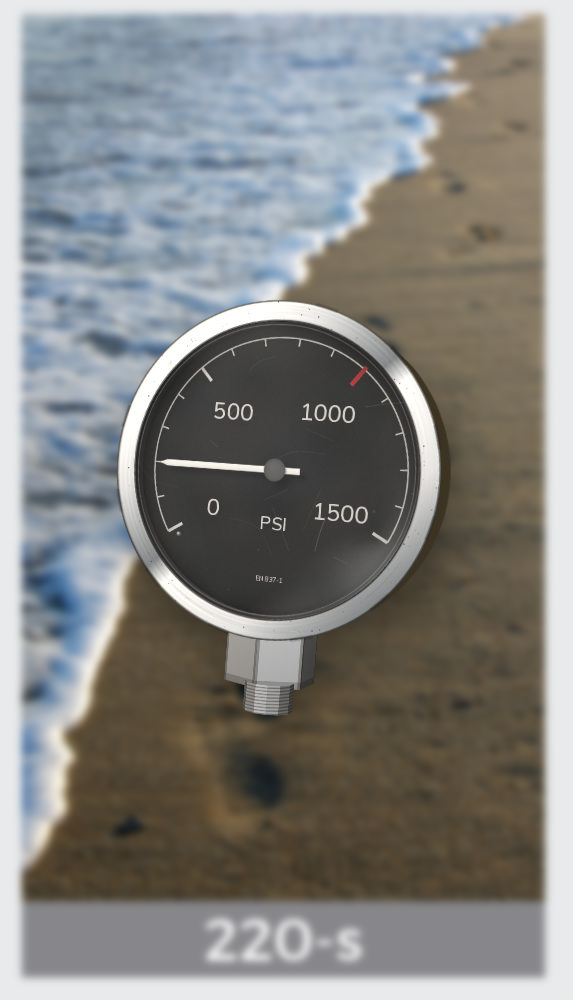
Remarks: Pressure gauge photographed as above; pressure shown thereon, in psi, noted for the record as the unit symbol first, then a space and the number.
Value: psi 200
